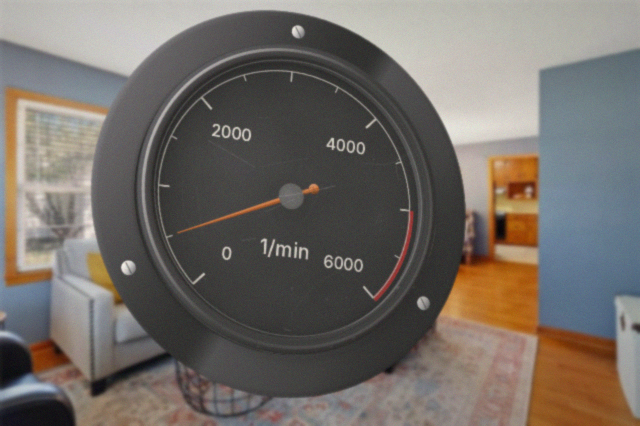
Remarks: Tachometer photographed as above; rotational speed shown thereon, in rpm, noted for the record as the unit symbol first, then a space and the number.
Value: rpm 500
